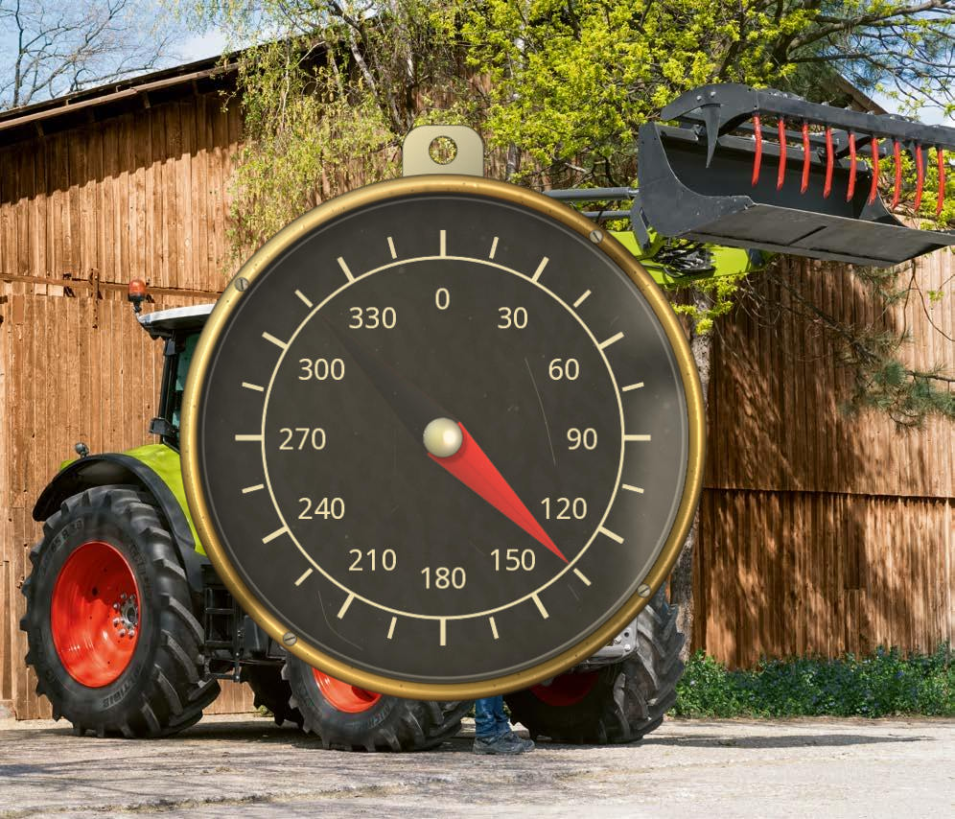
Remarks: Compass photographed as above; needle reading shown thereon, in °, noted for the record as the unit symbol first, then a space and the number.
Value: ° 135
